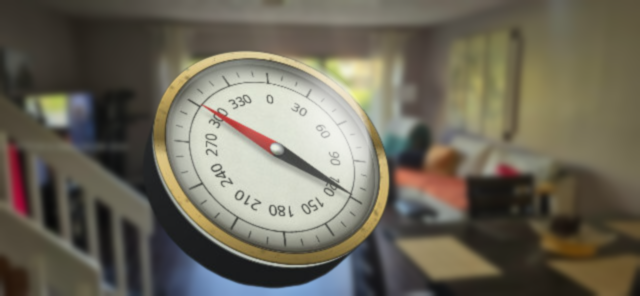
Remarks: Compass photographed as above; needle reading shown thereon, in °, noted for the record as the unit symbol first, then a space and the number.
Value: ° 300
